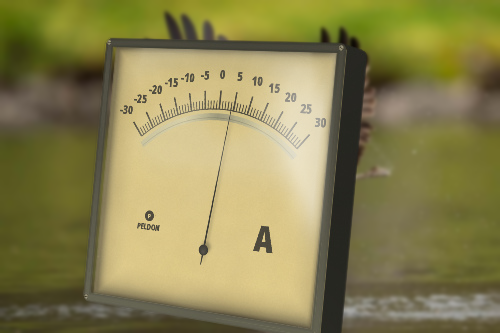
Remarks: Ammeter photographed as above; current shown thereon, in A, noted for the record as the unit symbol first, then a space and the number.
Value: A 5
